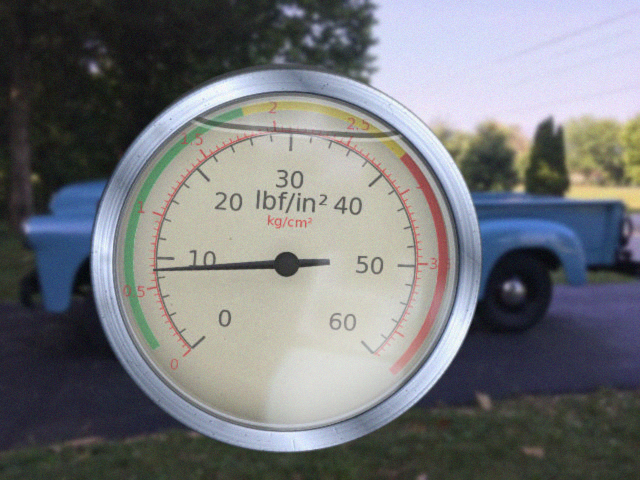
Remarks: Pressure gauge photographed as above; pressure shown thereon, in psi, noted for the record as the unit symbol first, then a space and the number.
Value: psi 9
